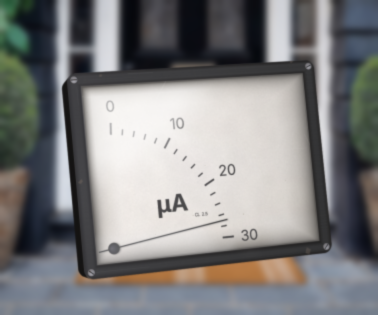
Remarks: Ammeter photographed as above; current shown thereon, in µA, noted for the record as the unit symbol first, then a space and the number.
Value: µA 27
